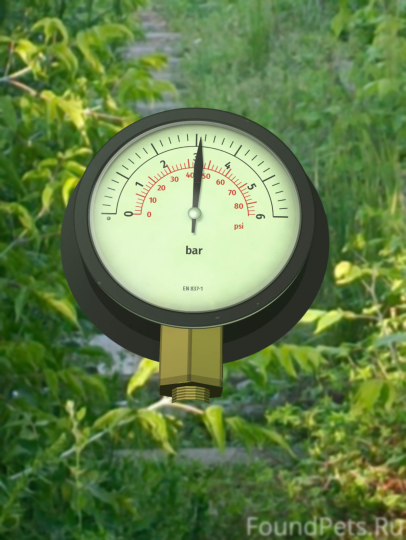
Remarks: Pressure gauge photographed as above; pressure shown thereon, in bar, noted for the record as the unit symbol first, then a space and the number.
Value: bar 3.1
